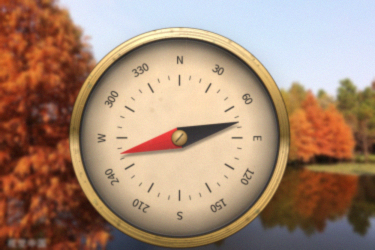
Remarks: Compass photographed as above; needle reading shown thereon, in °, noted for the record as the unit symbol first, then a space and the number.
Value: ° 255
